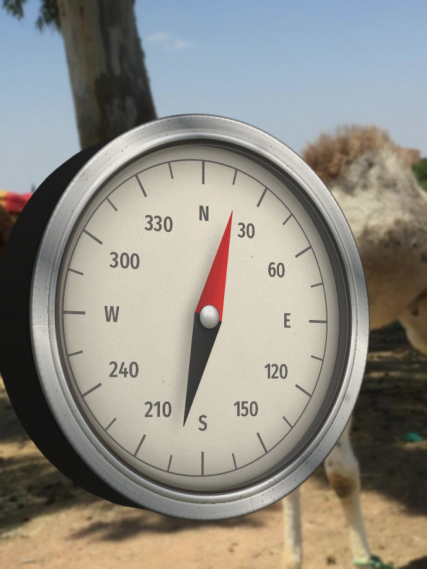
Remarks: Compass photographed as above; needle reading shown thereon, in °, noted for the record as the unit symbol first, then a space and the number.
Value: ° 15
